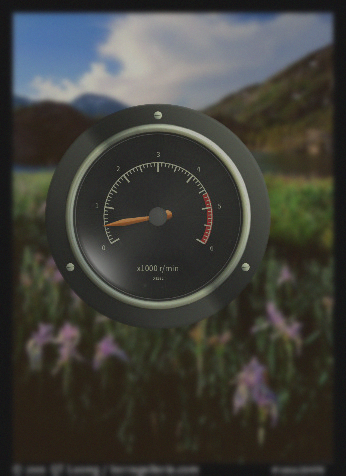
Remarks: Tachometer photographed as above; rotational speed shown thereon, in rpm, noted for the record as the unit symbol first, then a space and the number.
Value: rpm 500
